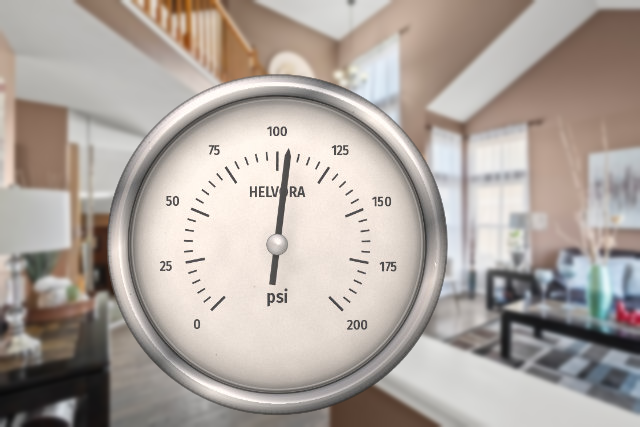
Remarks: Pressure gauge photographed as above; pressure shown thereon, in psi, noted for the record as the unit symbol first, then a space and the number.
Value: psi 105
